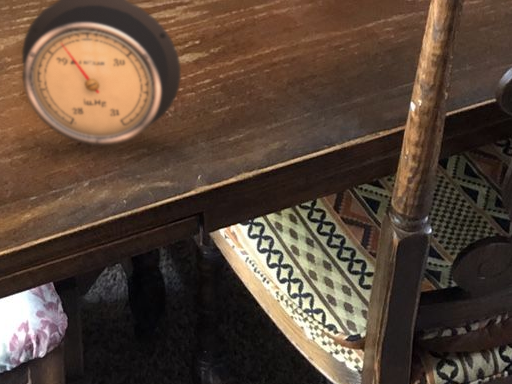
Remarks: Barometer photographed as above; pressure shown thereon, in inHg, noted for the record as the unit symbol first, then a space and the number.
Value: inHg 29.2
